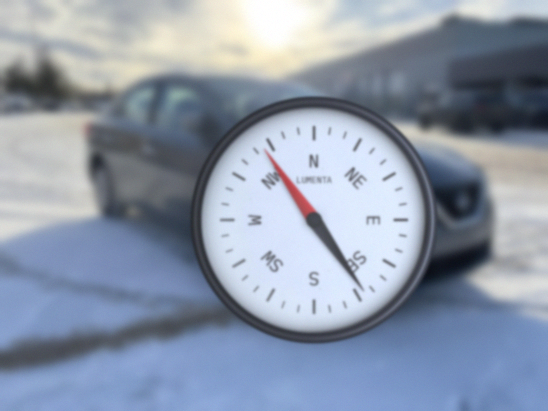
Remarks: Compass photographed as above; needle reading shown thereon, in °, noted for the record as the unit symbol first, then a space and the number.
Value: ° 325
